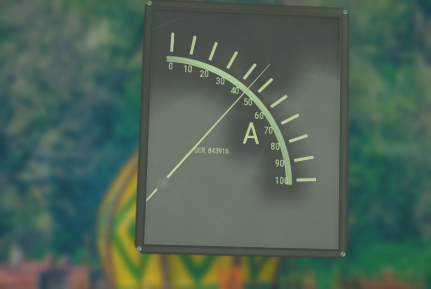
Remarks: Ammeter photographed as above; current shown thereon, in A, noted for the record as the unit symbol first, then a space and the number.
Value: A 45
